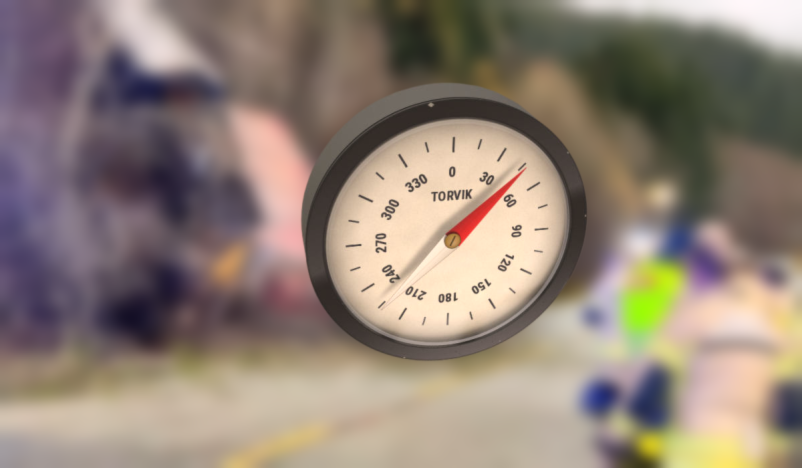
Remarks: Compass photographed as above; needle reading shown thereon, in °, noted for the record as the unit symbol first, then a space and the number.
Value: ° 45
